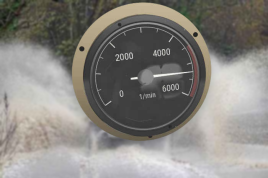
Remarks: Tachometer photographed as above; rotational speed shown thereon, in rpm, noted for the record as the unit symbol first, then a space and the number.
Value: rpm 5250
